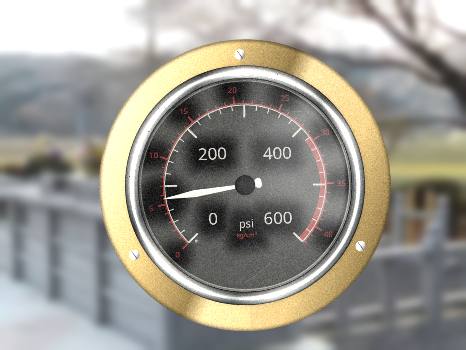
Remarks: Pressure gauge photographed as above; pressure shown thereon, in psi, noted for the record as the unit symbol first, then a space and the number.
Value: psi 80
